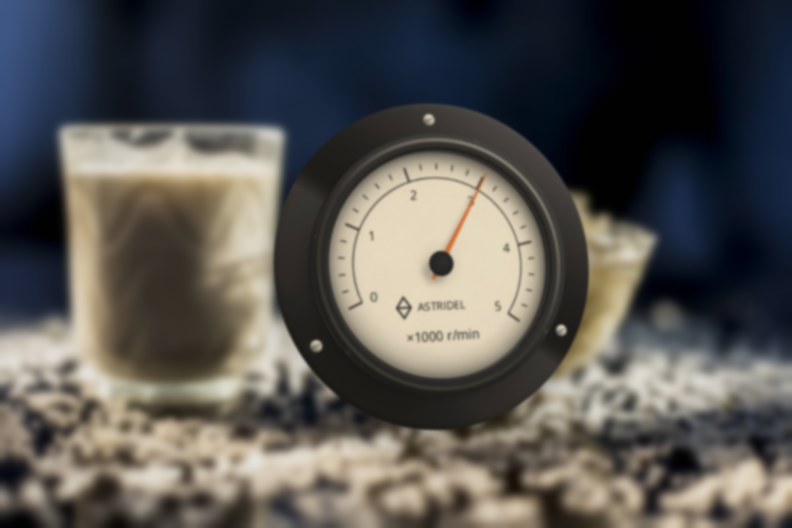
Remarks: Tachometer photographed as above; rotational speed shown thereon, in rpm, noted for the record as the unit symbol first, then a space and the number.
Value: rpm 3000
